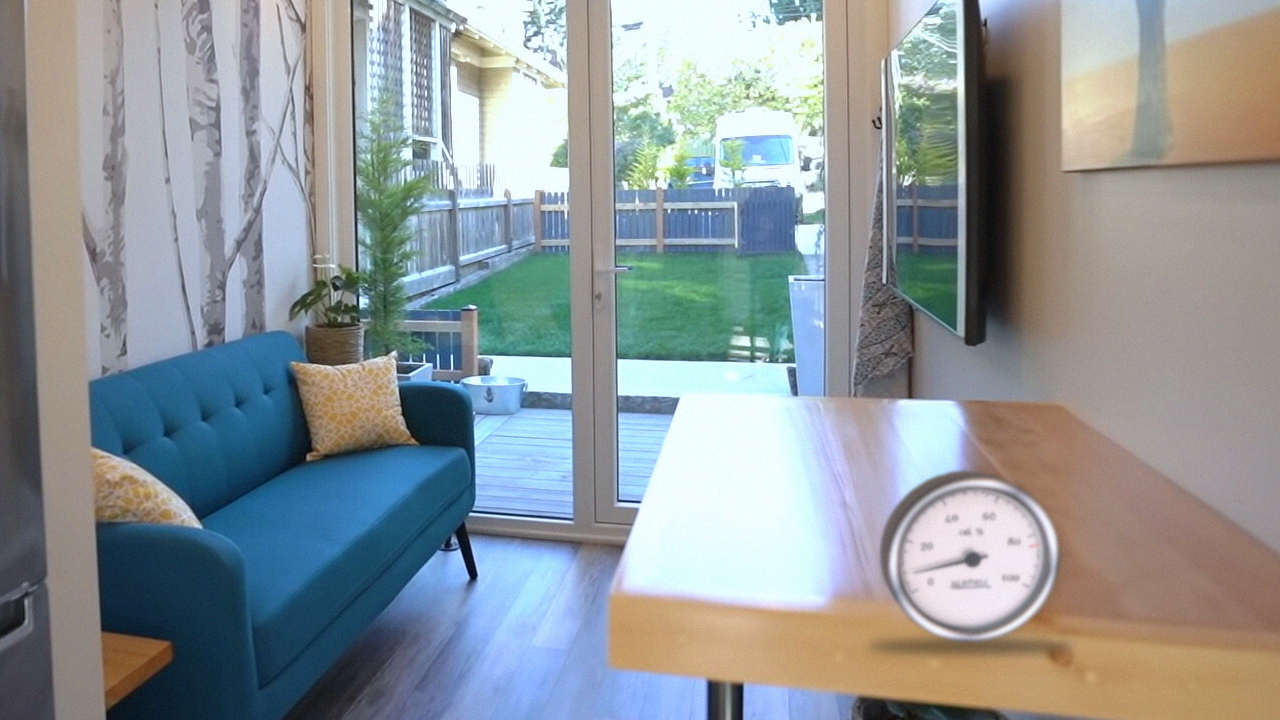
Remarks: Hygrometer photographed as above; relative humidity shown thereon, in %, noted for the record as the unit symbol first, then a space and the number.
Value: % 8
